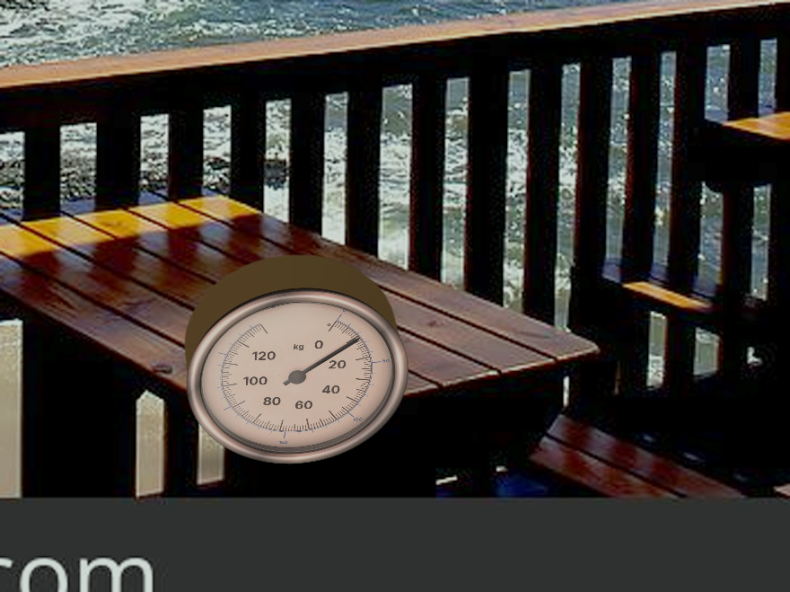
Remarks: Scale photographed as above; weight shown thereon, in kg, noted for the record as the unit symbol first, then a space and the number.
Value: kg 10
